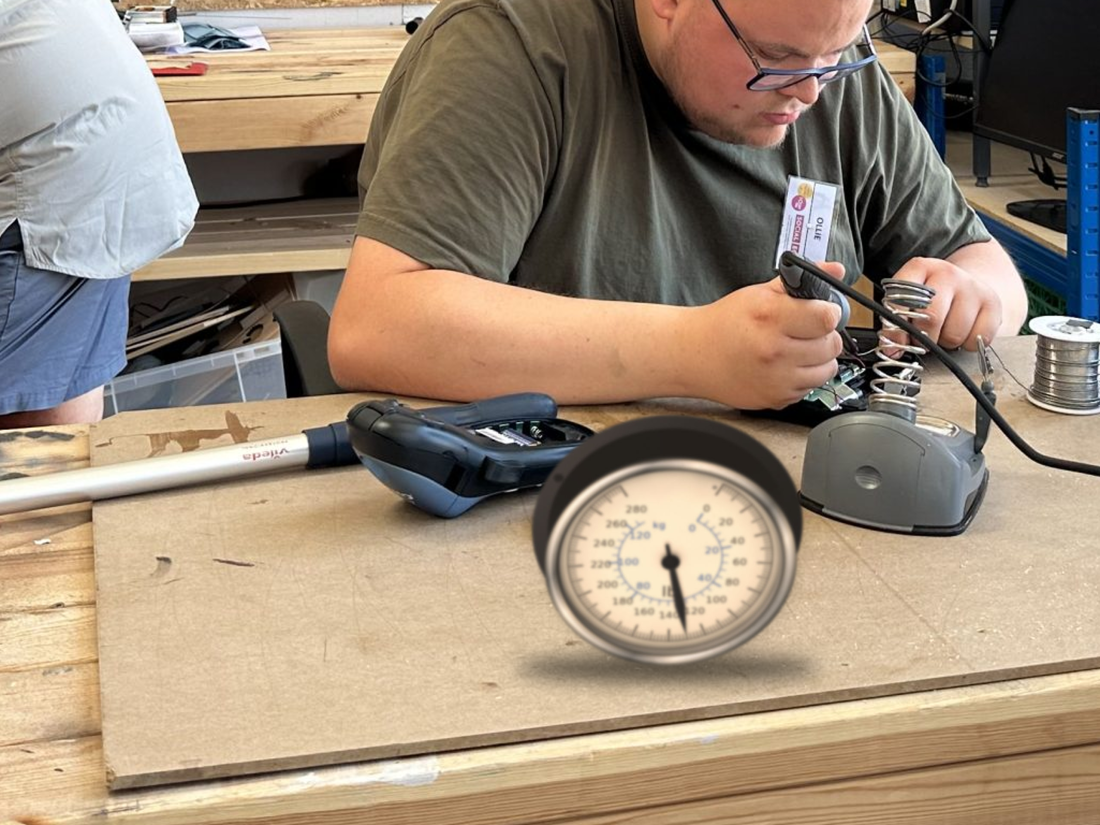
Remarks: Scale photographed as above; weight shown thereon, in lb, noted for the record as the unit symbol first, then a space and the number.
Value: lb 130
